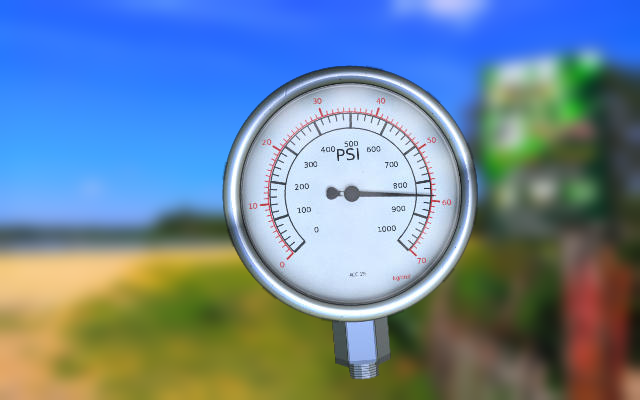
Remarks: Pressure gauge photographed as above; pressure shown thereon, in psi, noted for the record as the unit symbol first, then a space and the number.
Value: psi 840
